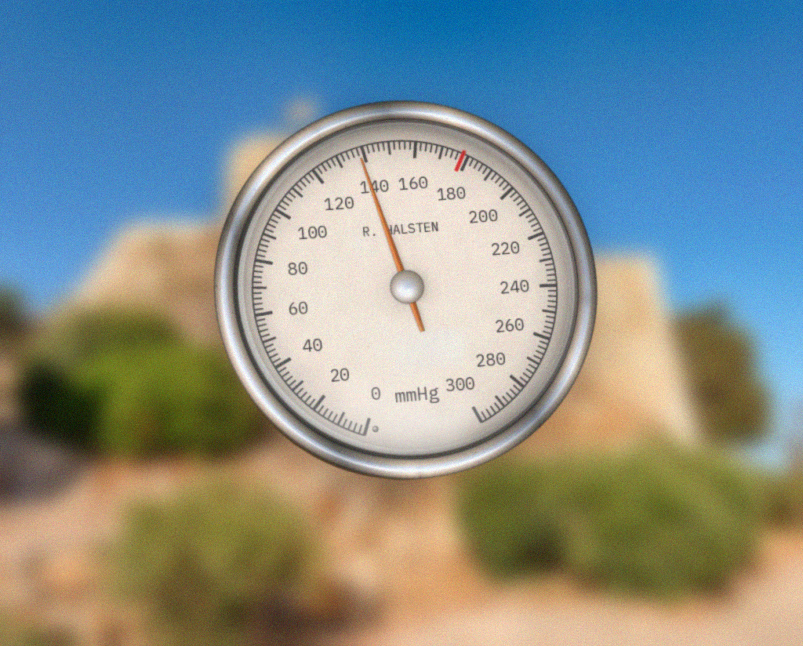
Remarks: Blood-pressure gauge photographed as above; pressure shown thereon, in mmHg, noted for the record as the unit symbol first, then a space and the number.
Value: mmHg 138
